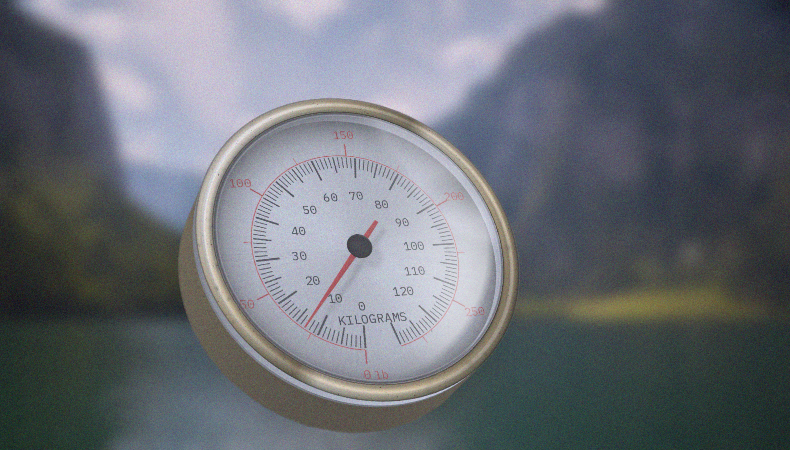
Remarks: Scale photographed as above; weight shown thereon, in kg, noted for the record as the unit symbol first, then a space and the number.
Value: kg 13
